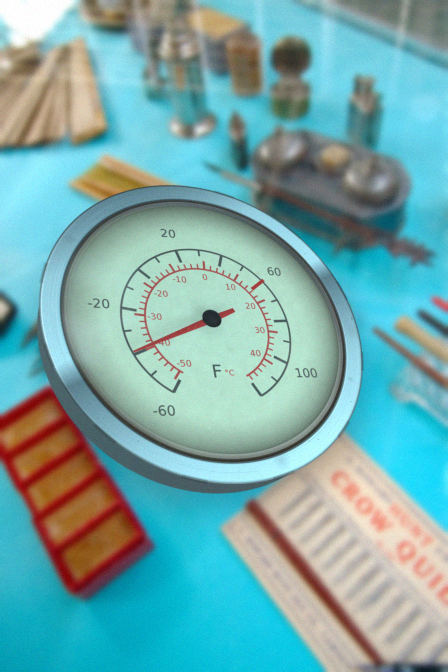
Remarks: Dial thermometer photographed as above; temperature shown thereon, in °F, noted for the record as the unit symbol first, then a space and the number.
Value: °F -40
